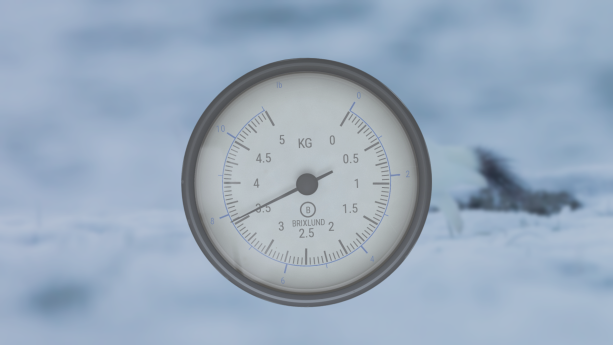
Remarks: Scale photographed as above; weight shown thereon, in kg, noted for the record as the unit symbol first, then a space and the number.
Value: kg 3.55
